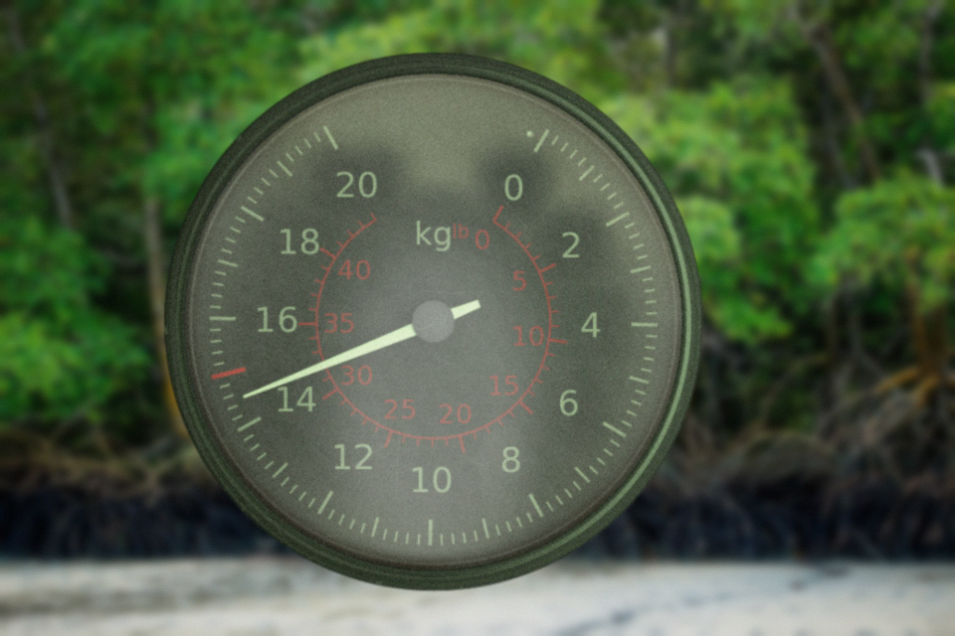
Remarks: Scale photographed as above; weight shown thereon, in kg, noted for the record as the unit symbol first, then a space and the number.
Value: kg 14.5
